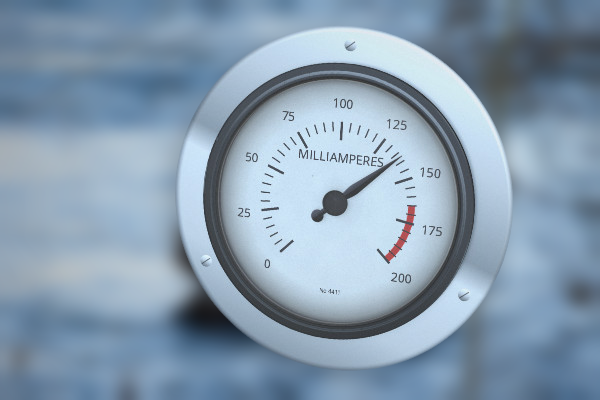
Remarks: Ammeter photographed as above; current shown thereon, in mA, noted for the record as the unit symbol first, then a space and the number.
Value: mA 137.5
